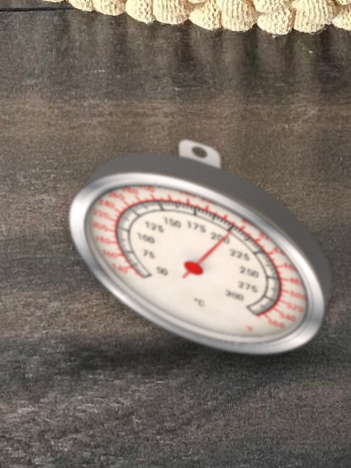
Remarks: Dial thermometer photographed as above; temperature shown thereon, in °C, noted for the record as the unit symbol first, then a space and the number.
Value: °C 200
